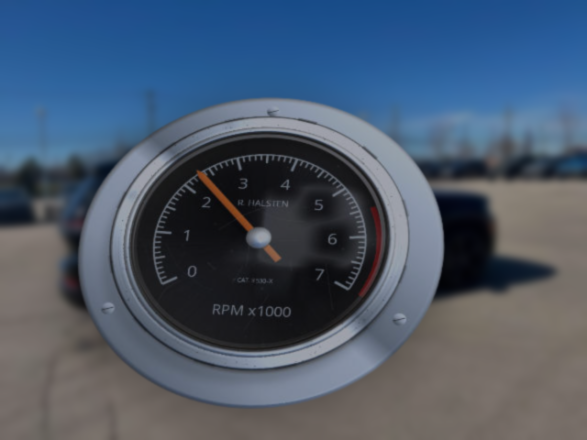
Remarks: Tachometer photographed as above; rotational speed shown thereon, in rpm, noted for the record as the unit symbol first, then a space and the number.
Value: rpm 2300
